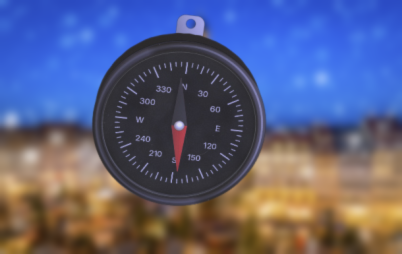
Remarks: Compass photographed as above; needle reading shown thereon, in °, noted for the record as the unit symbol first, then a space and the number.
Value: ° 175
